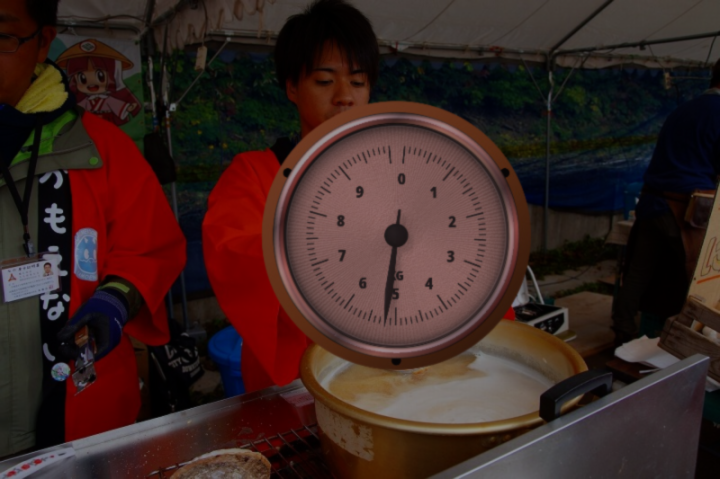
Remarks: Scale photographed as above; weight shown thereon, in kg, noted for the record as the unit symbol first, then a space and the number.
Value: kg 5.2
